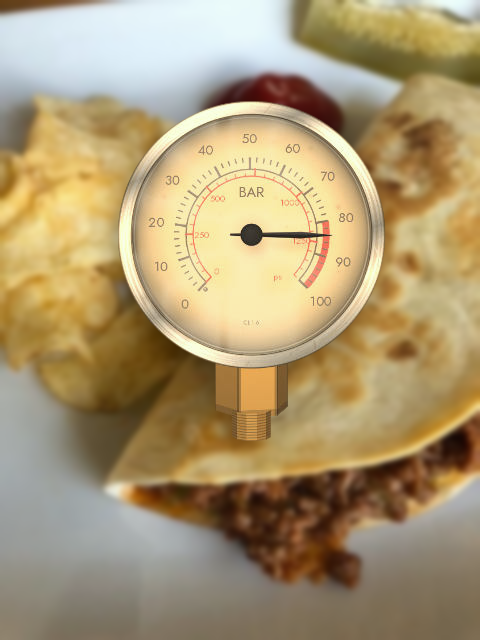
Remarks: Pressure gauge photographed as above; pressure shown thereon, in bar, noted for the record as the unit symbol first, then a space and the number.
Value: bar 84
